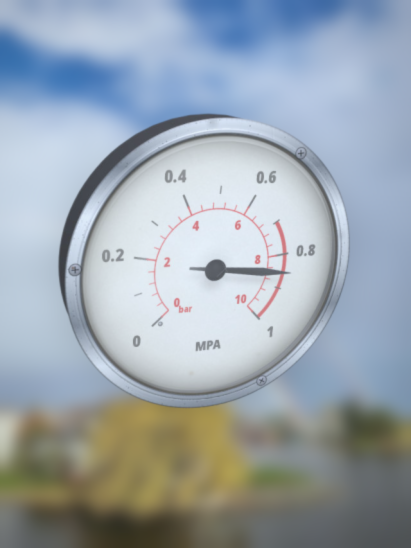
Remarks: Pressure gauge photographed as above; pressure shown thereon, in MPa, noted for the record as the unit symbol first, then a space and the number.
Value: MPa 0.85
